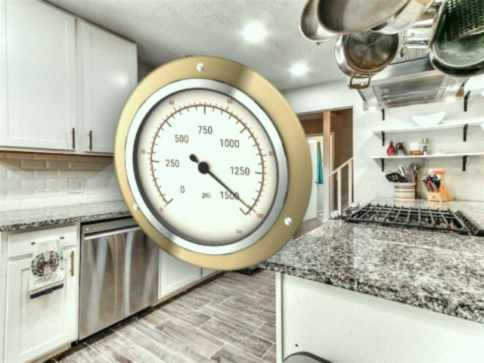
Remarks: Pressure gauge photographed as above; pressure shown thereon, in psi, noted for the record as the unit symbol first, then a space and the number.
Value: psi 1450
